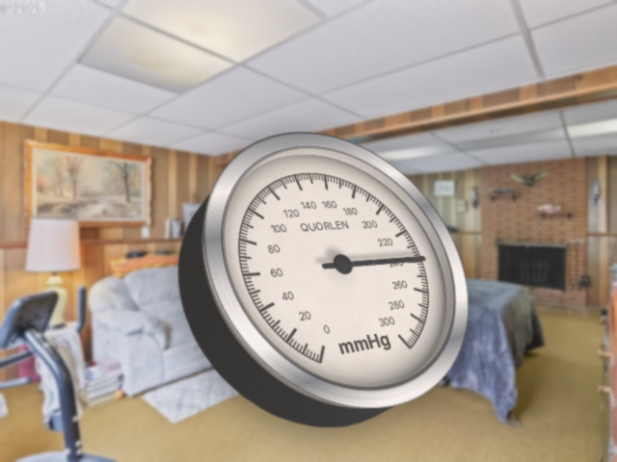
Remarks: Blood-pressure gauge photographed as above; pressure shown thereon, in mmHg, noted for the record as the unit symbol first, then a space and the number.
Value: mmHg 240
